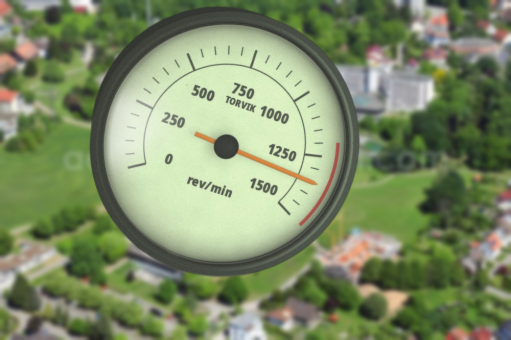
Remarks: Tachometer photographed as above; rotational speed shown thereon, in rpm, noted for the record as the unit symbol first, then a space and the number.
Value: rpm 1350
